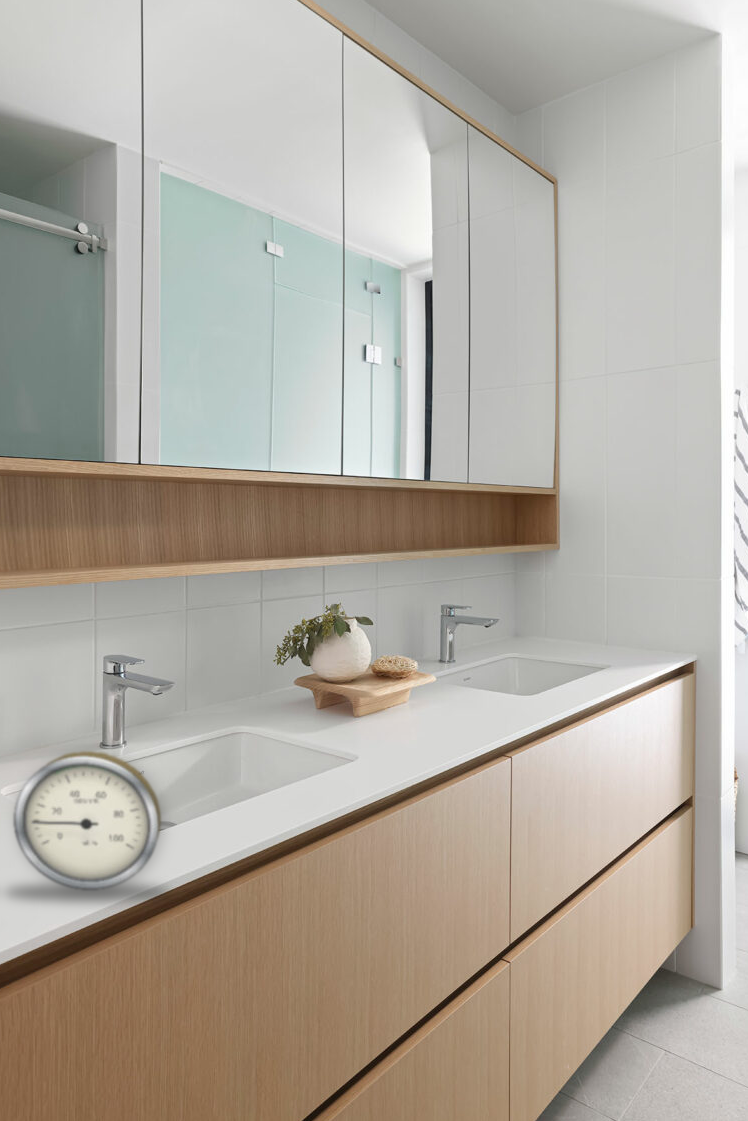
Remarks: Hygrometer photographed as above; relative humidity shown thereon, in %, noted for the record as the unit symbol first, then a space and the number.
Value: % 12
